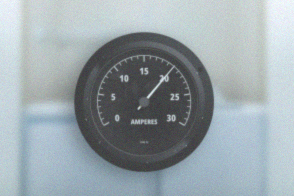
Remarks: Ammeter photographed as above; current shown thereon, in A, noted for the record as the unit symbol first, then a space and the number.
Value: A 20
